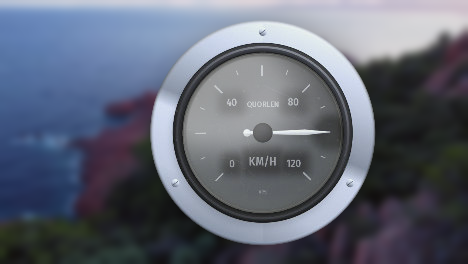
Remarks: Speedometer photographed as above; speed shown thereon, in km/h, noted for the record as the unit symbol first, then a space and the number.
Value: km/h 100
